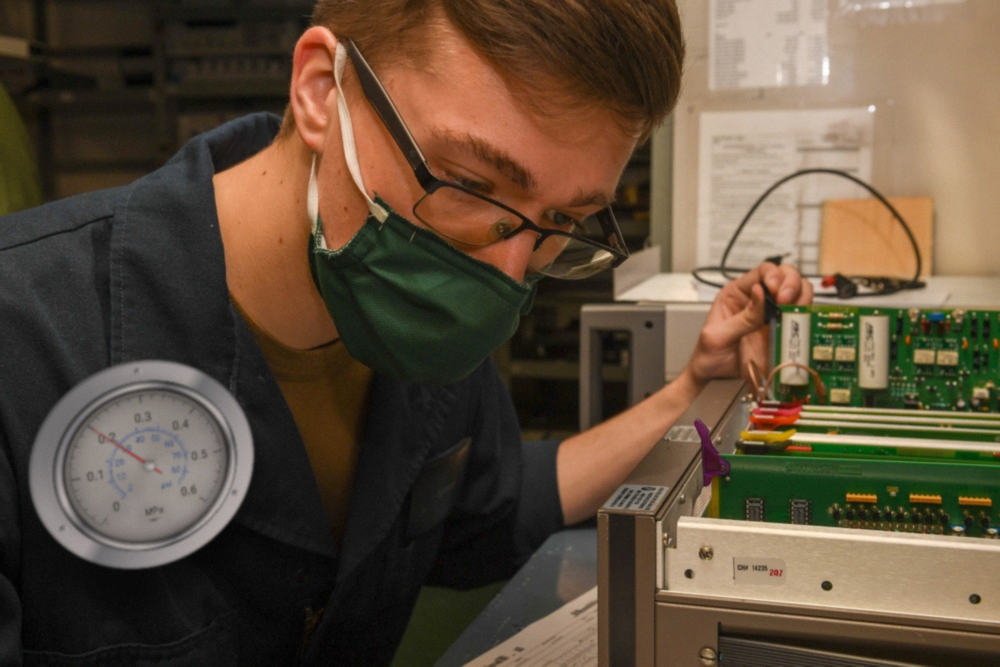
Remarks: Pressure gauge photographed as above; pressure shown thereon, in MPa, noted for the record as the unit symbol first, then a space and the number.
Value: MPa 0.2
